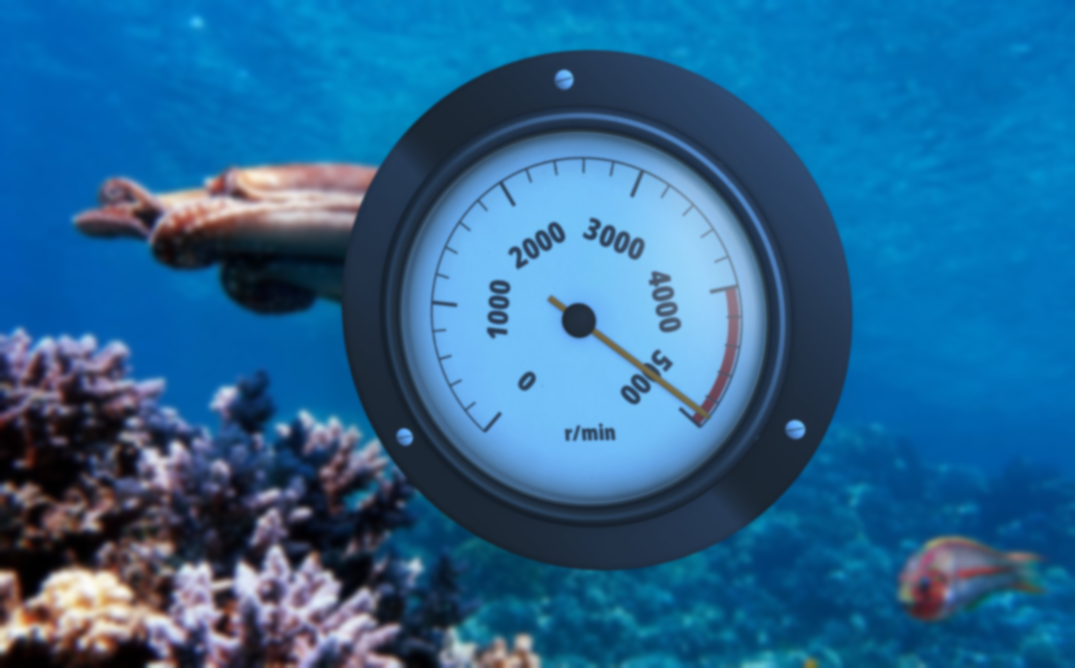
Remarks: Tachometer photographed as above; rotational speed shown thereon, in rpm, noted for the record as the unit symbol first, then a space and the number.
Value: rpm 4900
